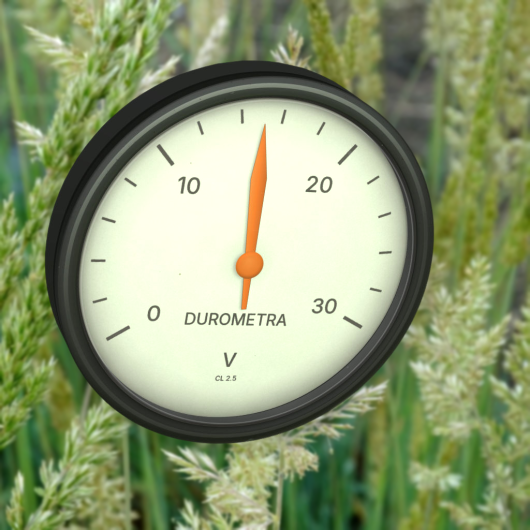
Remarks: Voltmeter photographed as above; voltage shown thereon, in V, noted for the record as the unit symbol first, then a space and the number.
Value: V 15
